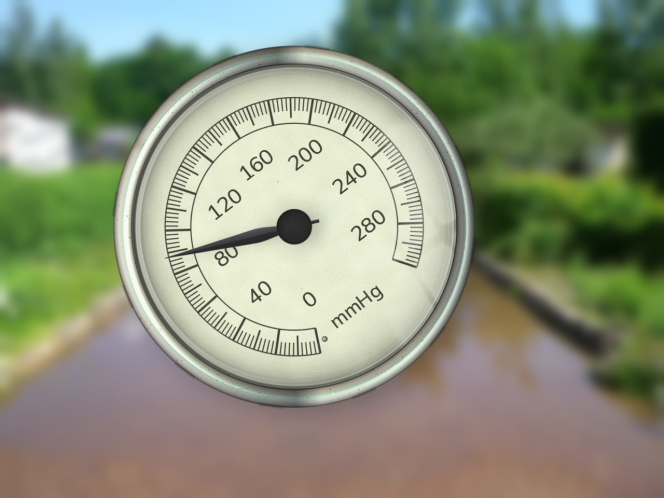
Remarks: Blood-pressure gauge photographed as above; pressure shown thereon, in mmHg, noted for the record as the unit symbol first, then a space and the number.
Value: mmHg 88
